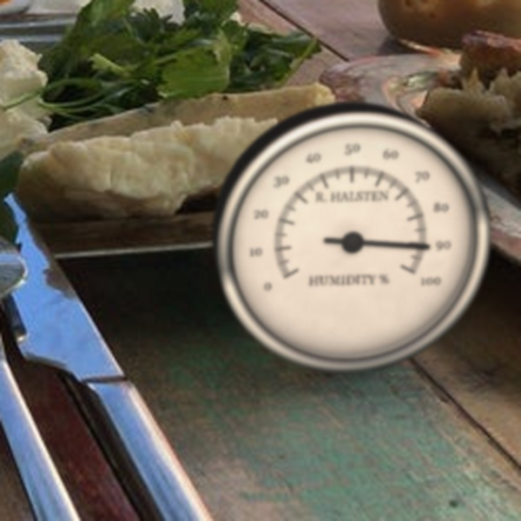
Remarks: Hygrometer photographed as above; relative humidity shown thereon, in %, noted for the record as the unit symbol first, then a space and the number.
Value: % 90
